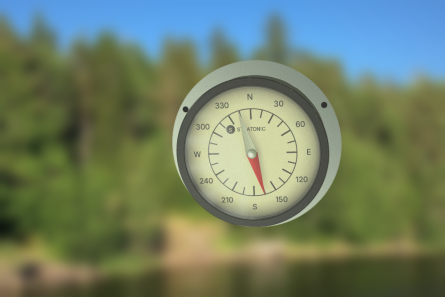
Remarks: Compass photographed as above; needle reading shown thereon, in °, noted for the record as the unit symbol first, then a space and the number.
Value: ° 165
